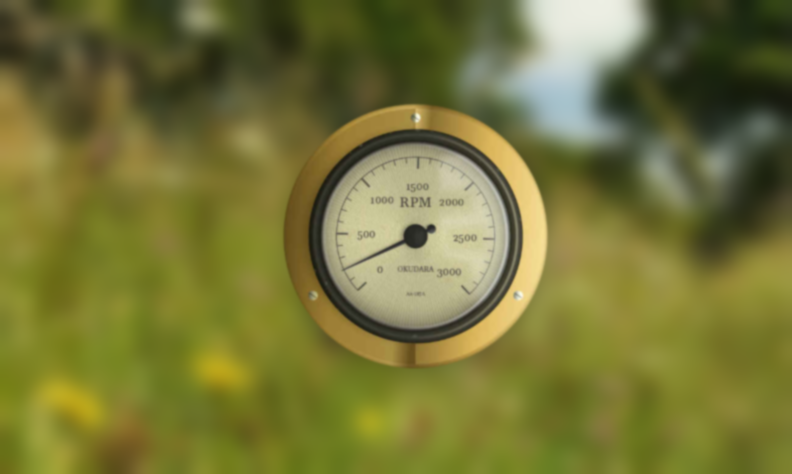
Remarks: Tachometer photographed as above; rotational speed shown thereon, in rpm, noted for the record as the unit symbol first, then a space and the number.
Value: rpm 200
